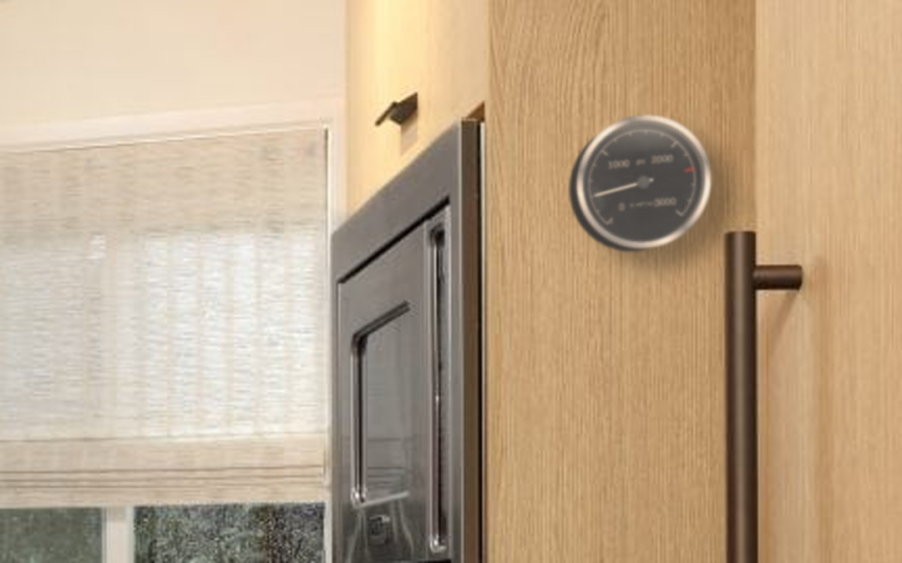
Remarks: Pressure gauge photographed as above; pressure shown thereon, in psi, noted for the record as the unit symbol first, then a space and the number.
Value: psi 400
